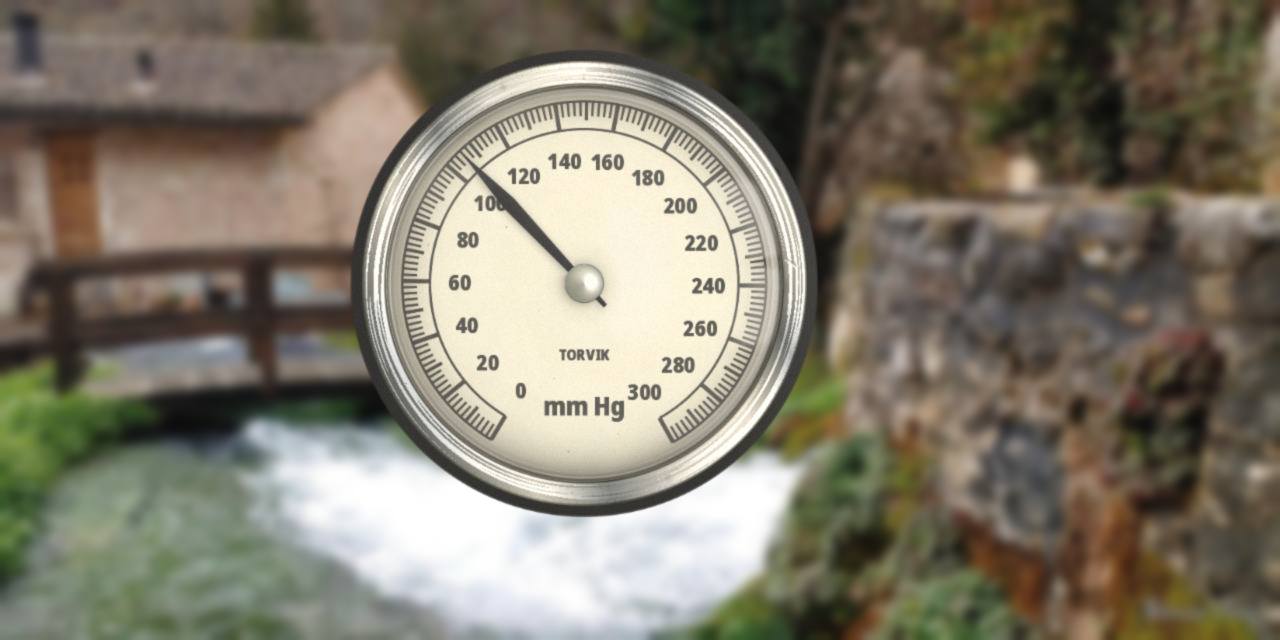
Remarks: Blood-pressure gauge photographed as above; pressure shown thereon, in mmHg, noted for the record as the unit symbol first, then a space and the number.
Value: mmHg 106
